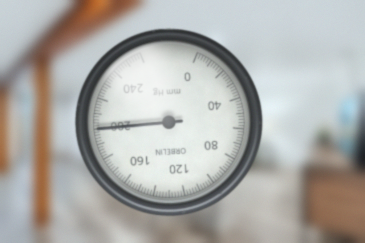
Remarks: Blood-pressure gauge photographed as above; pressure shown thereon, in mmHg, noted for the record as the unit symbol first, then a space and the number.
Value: mmHg 200
